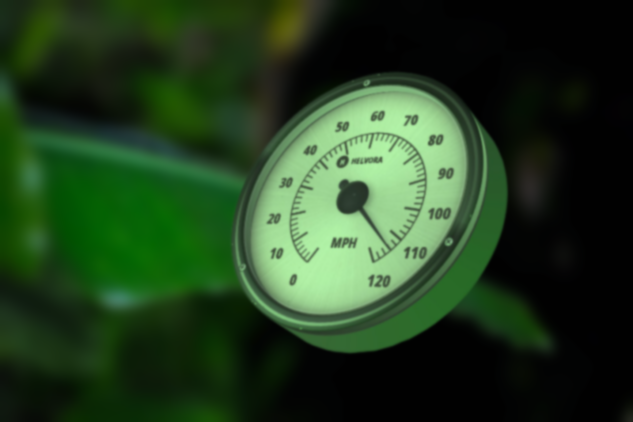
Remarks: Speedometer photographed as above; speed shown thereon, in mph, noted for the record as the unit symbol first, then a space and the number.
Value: mph 114
